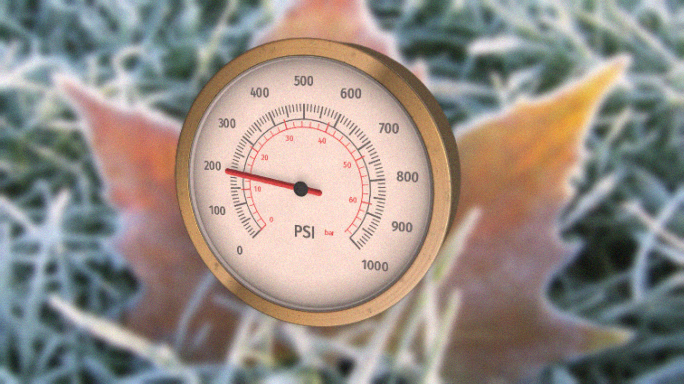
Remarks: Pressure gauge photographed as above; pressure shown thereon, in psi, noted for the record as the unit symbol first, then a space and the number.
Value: psi 200
